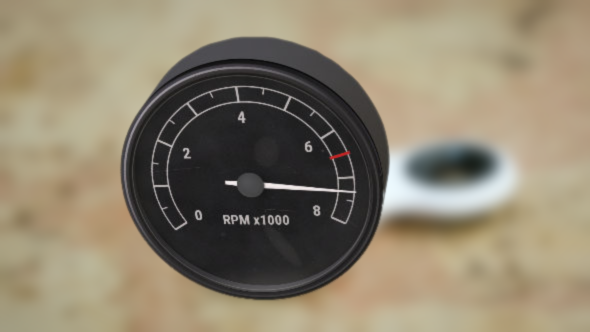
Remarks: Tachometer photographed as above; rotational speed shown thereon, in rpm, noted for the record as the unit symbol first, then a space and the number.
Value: rpm 7250
